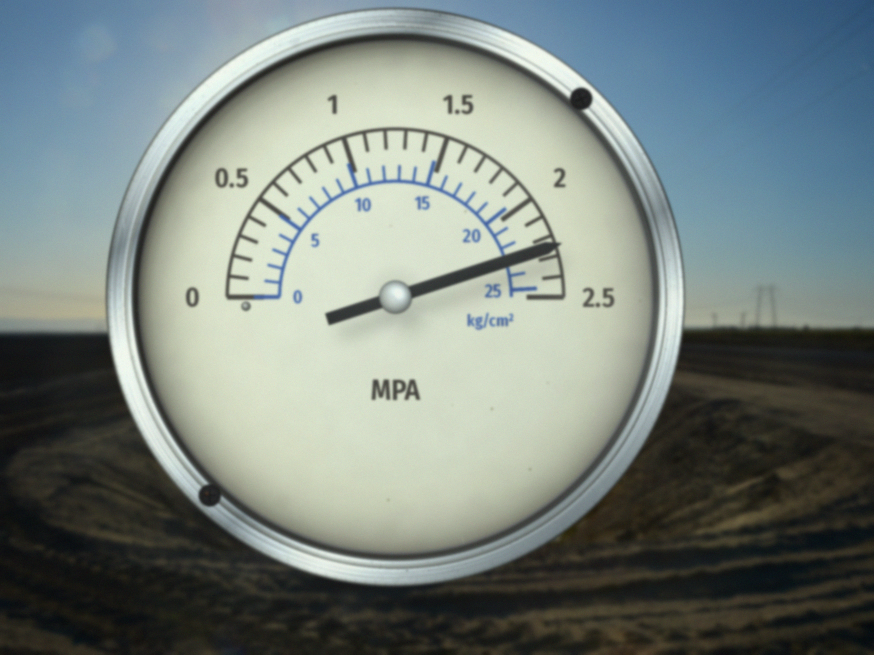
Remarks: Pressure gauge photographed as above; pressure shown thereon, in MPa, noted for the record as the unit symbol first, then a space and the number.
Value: MPa 2.25
